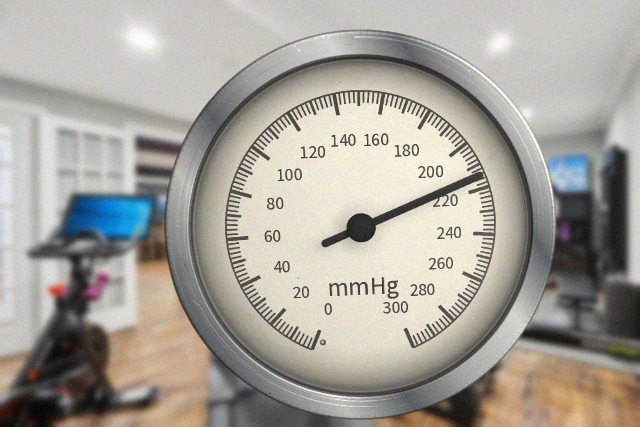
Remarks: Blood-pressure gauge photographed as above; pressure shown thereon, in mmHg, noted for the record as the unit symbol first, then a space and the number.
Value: mmHg 214
